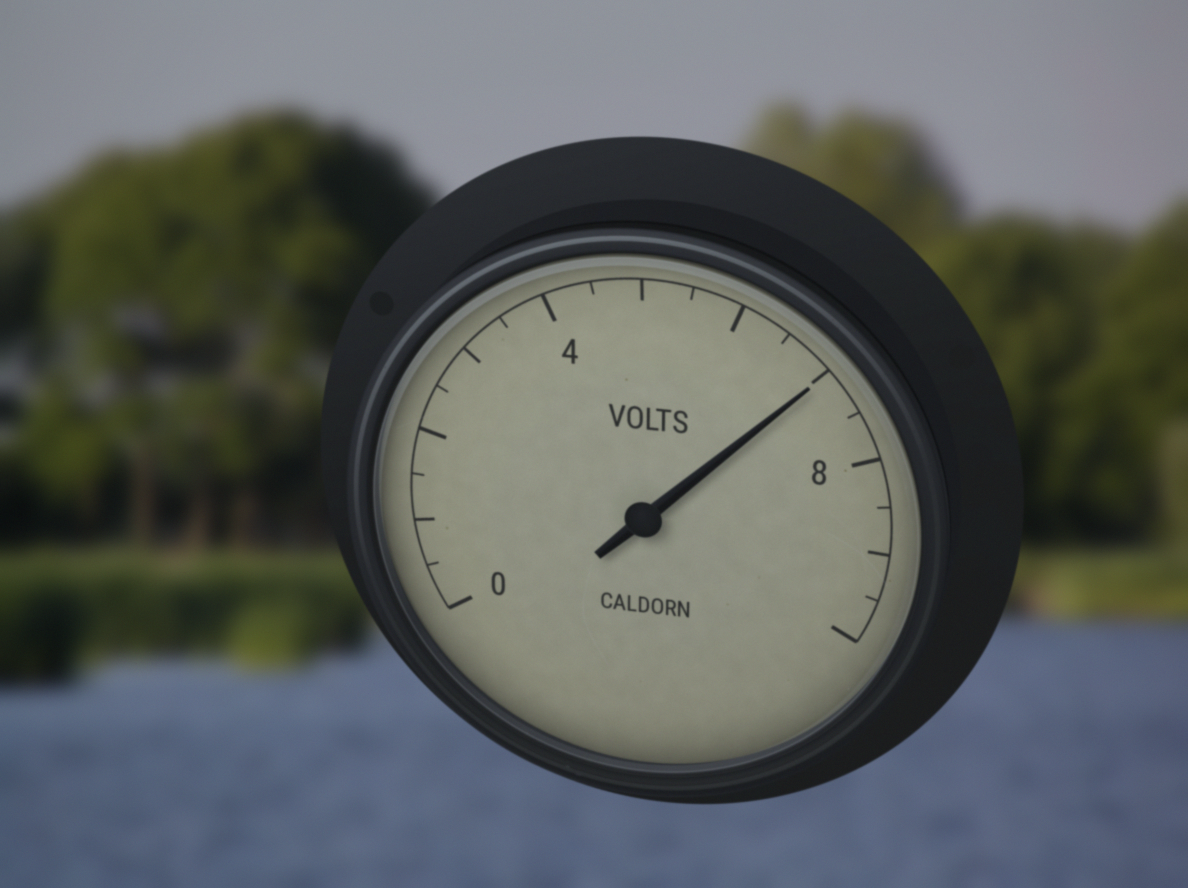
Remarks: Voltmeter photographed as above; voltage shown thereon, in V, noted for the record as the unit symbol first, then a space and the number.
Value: V 7
